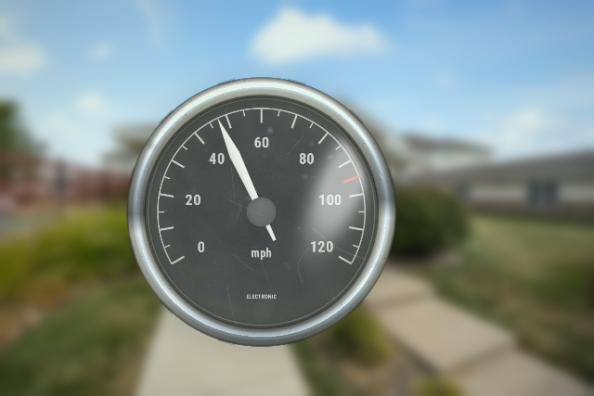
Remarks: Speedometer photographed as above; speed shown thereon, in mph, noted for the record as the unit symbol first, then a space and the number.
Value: mph 47.5
